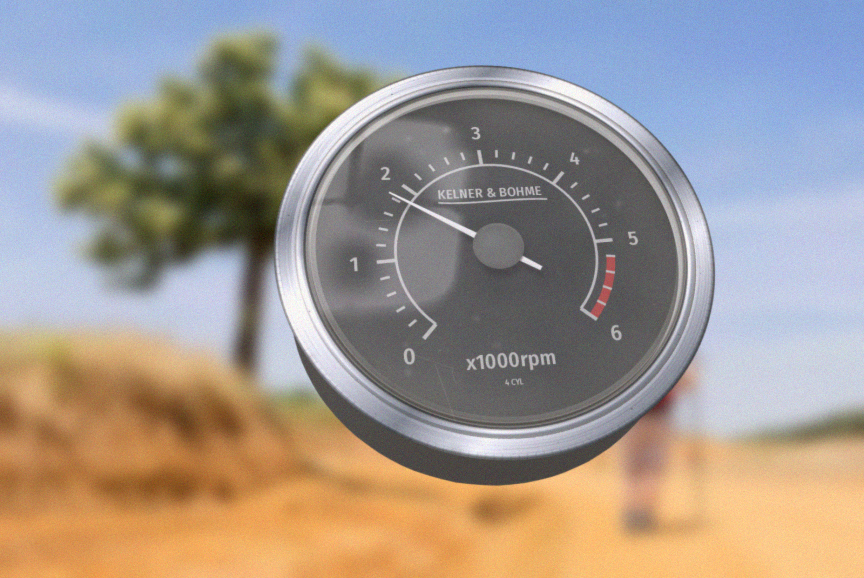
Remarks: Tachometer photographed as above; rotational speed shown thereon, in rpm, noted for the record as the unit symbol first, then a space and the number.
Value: rpm 1800
